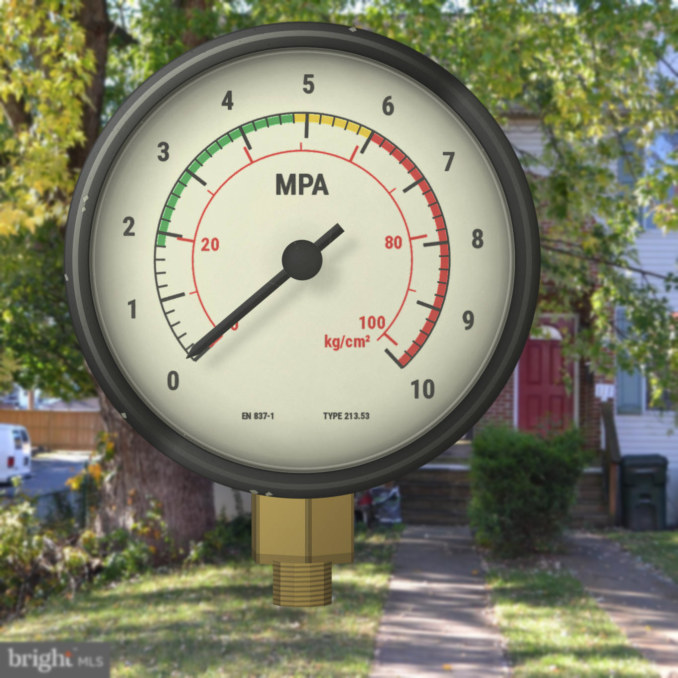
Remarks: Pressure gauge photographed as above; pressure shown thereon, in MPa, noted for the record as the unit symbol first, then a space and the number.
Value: MPa 0.1
